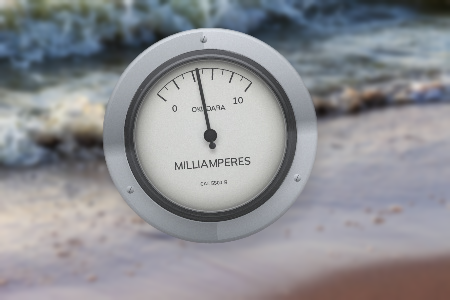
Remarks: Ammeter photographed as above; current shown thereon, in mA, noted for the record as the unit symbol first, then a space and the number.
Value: mA 4.5
